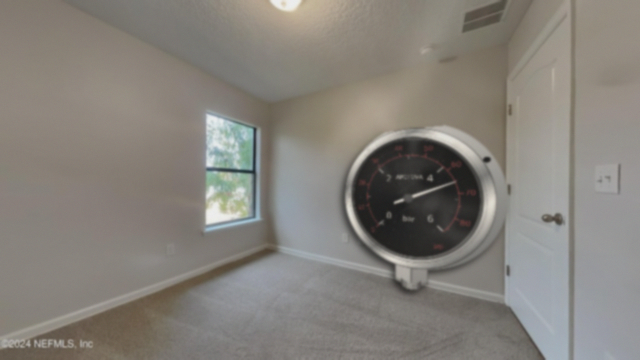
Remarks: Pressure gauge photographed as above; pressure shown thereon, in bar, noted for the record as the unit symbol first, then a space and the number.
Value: bar 4.5
